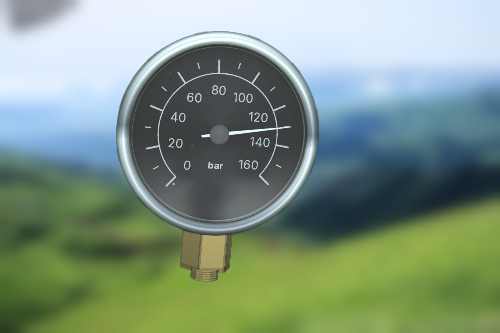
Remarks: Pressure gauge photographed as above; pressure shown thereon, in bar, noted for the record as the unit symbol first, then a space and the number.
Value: bar 130
